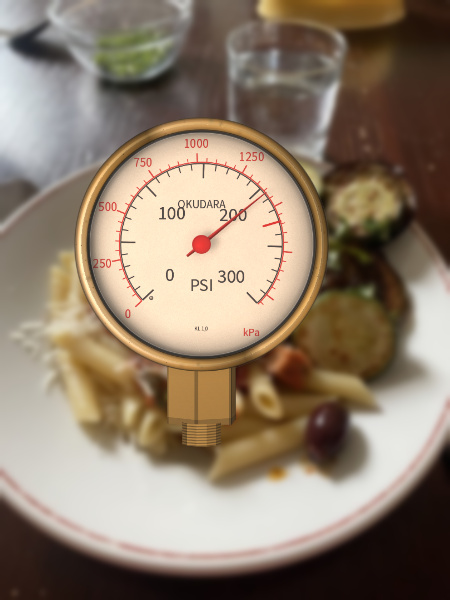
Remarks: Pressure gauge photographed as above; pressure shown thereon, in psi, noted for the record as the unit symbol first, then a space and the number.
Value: psi 205
